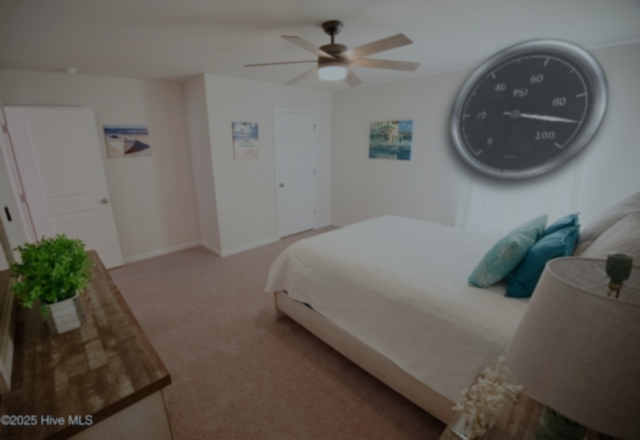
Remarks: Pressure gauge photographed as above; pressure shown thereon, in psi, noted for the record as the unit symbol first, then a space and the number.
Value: psi 90
